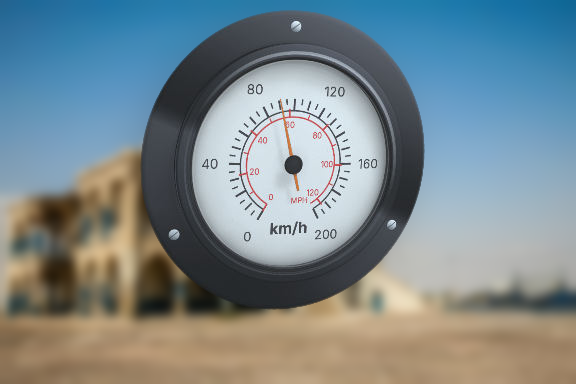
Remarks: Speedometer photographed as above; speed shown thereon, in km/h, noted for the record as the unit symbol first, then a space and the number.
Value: km/h 90
